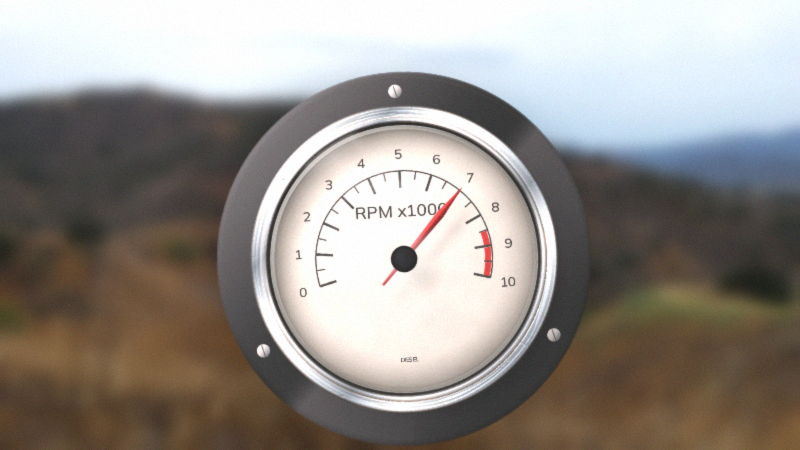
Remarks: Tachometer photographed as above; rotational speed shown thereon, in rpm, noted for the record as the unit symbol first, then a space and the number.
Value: rpm 7000
